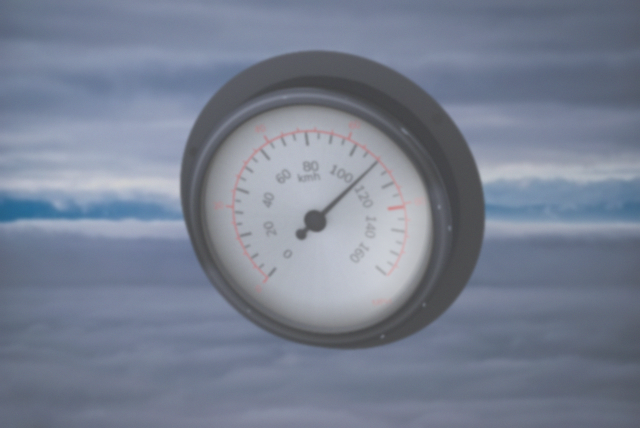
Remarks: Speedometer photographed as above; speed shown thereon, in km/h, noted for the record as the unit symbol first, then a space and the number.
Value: km/h 110
